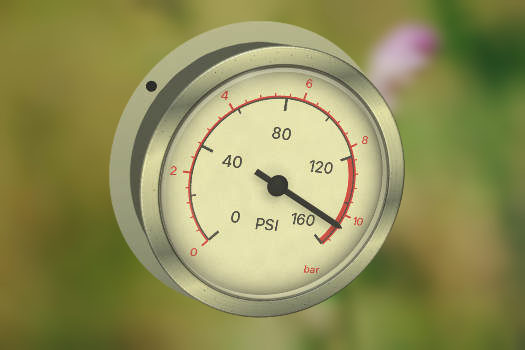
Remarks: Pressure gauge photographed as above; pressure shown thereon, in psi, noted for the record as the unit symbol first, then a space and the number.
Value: psi 150
